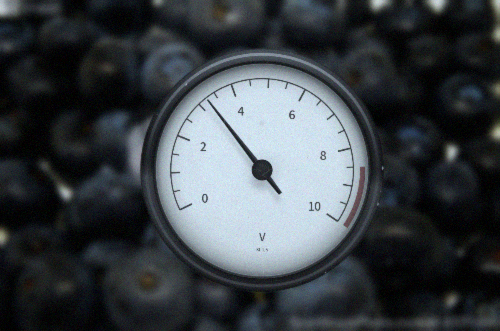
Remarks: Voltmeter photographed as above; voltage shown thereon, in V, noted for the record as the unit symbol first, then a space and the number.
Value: V 3.25
